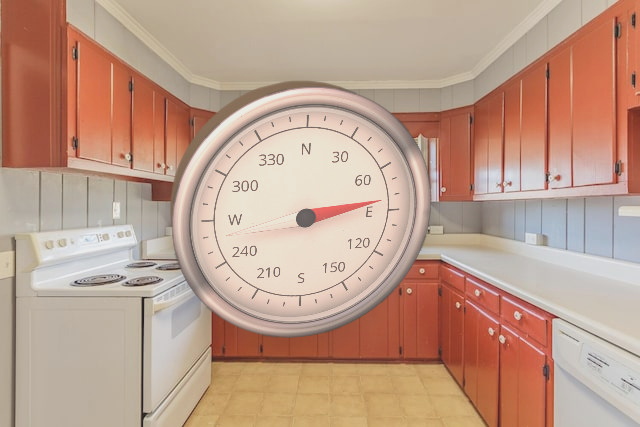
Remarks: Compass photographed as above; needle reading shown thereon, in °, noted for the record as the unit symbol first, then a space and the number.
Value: ° 80
